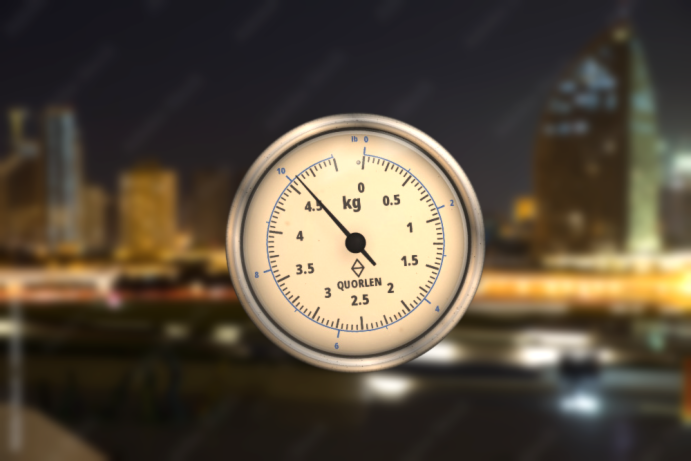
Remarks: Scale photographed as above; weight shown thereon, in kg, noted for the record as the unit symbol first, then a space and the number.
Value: kg 4.6
